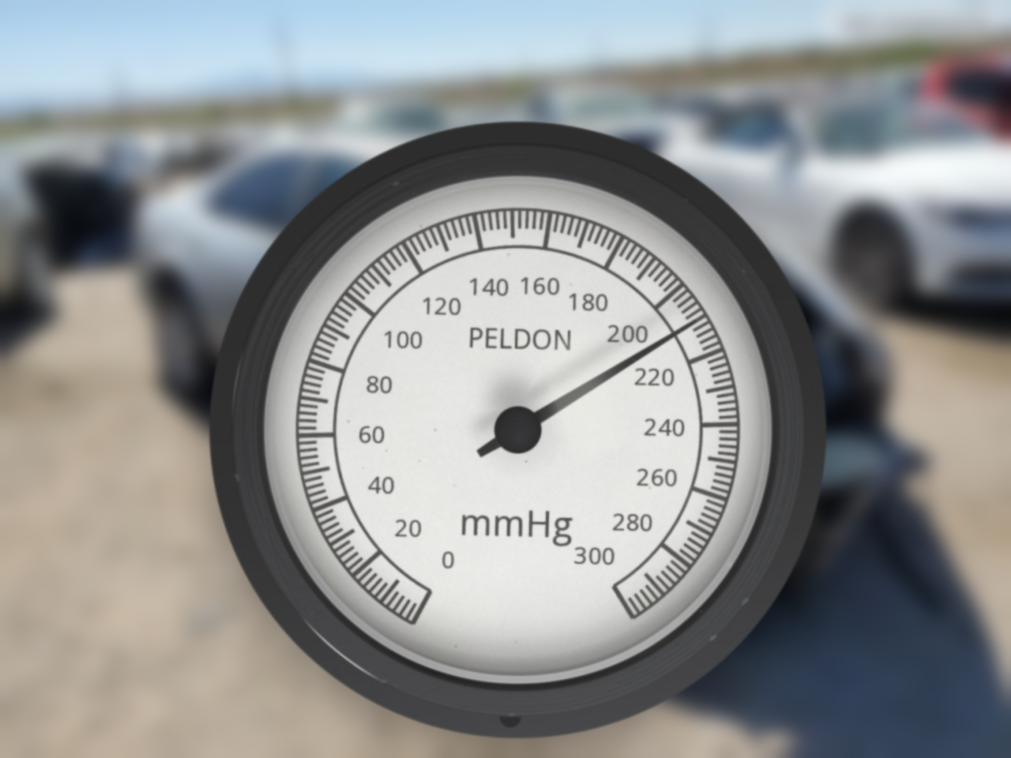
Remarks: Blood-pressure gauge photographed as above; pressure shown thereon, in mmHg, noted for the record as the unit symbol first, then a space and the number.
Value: mmHg 210
